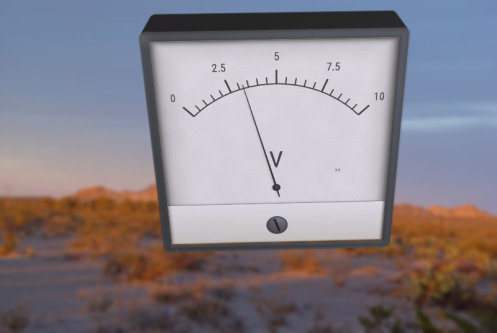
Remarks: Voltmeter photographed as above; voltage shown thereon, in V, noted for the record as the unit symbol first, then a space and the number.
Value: V 3.25
